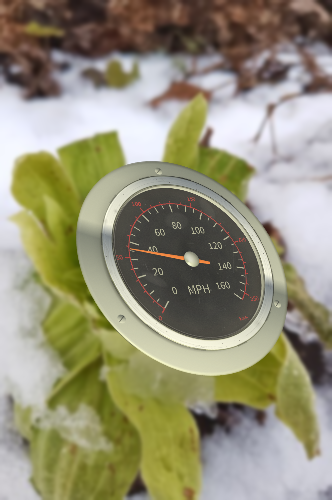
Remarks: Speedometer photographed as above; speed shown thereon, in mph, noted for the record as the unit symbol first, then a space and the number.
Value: mph 35
